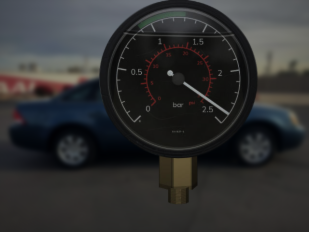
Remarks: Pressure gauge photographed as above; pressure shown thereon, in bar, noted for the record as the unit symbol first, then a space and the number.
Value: bar 2.4
